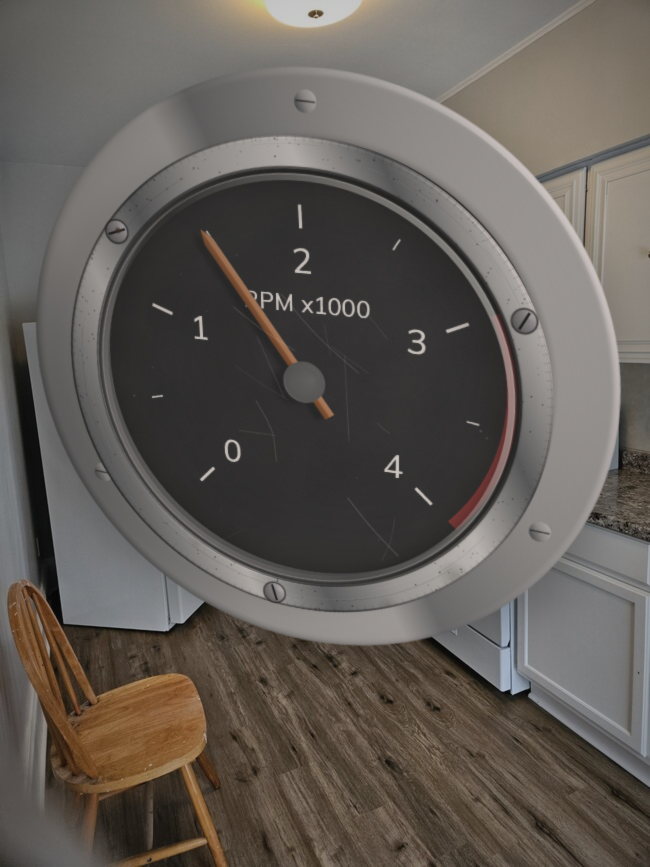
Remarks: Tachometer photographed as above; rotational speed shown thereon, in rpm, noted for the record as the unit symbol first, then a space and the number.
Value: rpm 1500
